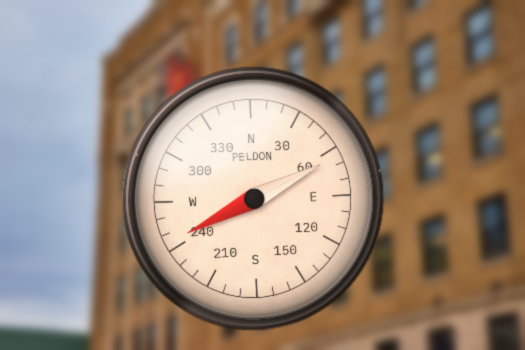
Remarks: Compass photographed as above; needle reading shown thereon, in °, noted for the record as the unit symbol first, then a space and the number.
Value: ° 245
